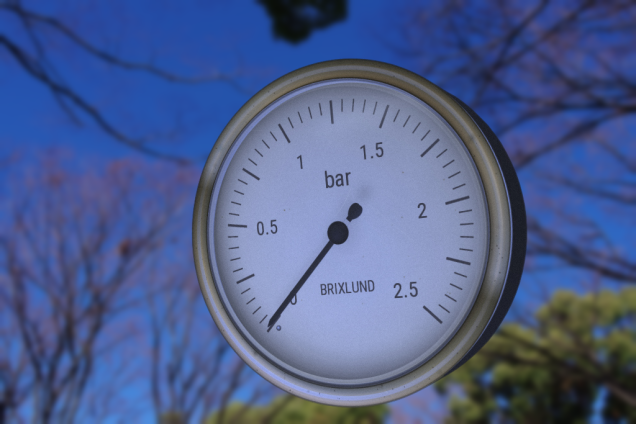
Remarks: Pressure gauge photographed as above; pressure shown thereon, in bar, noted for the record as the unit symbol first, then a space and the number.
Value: bar 0
